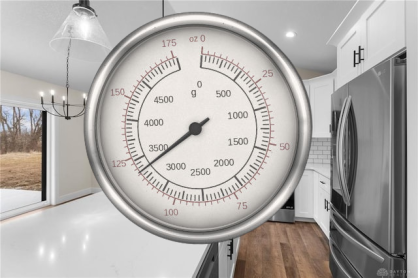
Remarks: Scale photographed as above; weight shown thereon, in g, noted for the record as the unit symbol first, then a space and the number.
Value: g 3350
